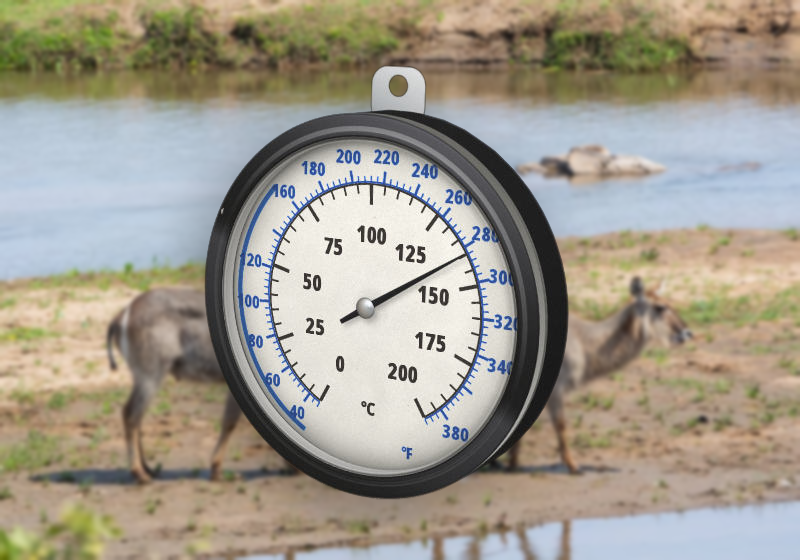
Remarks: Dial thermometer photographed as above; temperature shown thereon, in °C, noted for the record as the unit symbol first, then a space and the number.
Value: °C 140
